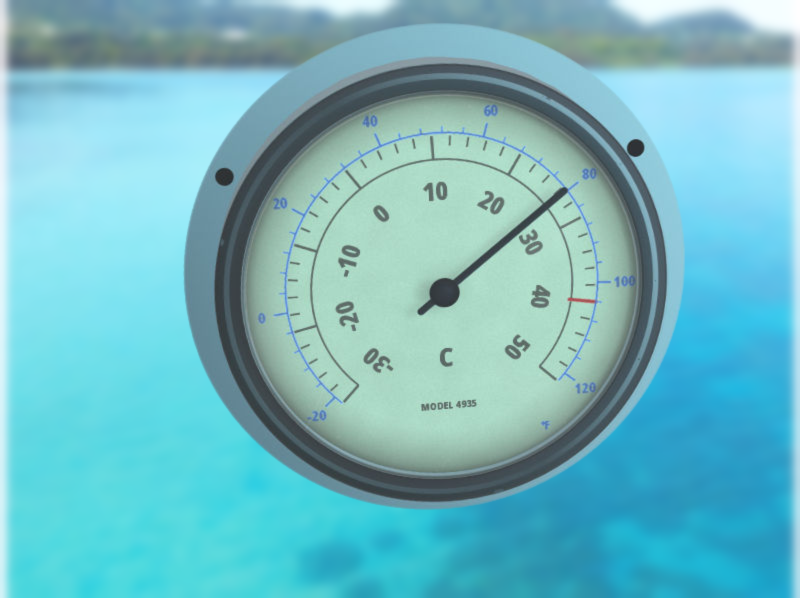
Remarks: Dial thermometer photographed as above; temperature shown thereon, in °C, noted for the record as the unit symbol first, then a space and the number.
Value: °C 26
